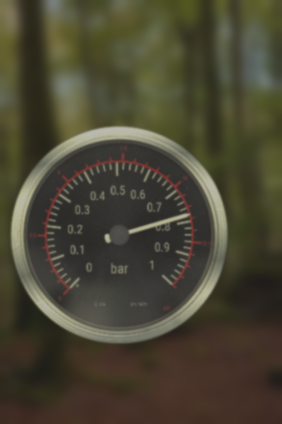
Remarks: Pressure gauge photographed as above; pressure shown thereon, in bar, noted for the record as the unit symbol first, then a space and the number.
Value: bar 0.78
